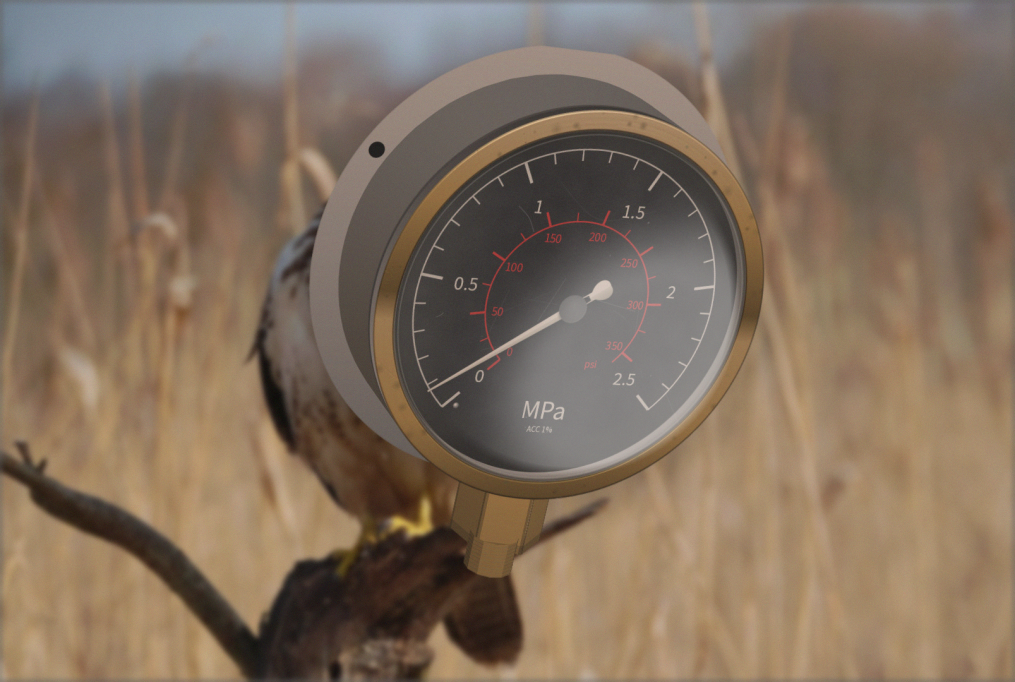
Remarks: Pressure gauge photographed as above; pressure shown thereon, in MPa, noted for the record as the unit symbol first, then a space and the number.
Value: MPa 0.1
